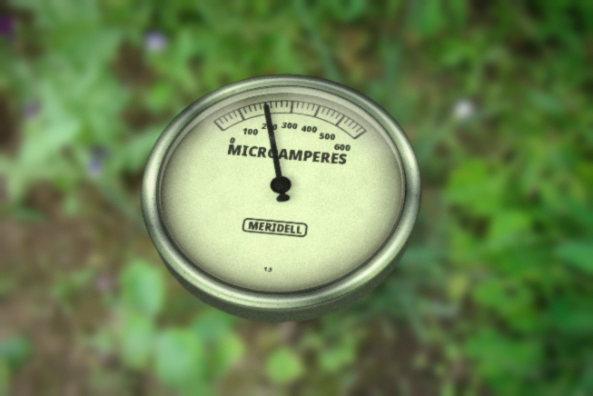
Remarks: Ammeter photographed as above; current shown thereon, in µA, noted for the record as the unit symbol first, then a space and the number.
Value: µA 200
